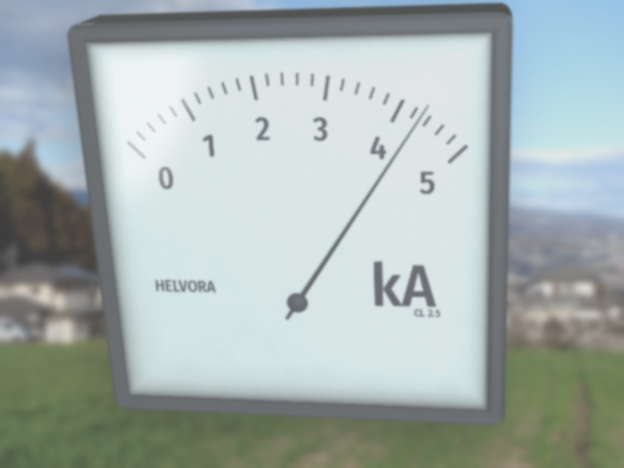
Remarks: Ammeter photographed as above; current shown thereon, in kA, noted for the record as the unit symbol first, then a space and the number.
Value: kA 4.3
